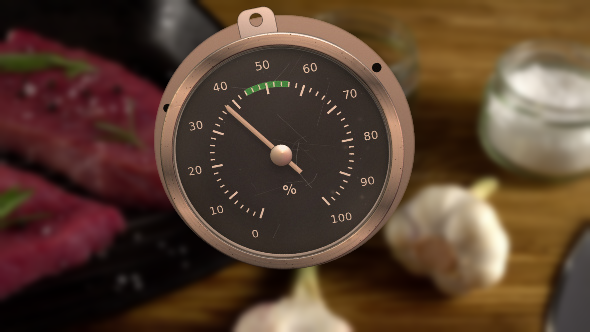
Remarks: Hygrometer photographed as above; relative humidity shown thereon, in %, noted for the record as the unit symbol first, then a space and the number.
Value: % 38
